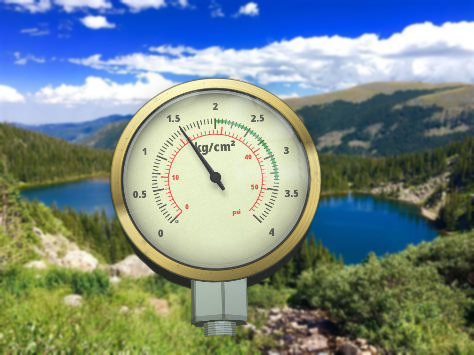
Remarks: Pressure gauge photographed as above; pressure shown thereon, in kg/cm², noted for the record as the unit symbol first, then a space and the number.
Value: kg/cm² 1.5
